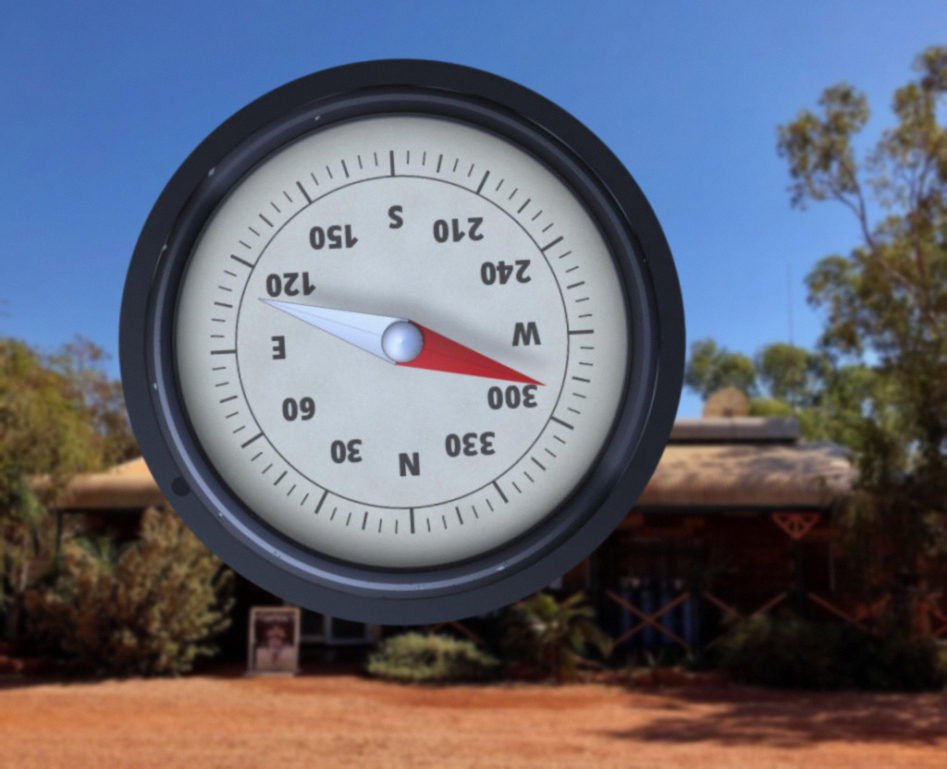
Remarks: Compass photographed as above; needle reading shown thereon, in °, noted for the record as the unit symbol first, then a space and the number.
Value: ° 290
